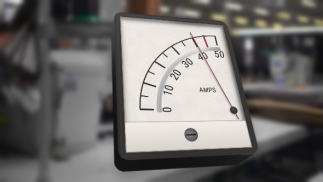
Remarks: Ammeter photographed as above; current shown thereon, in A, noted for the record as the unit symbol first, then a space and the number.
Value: A 40
